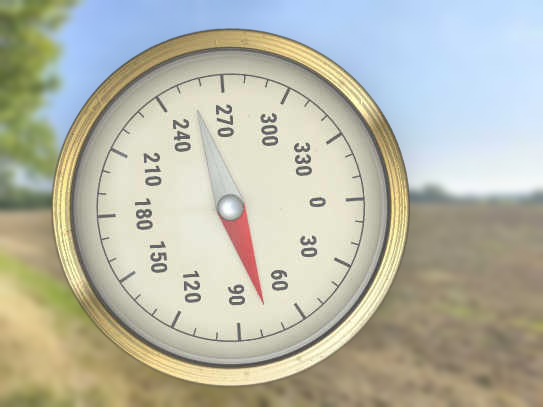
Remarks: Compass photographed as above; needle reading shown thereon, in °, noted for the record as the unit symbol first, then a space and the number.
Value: ° 75
